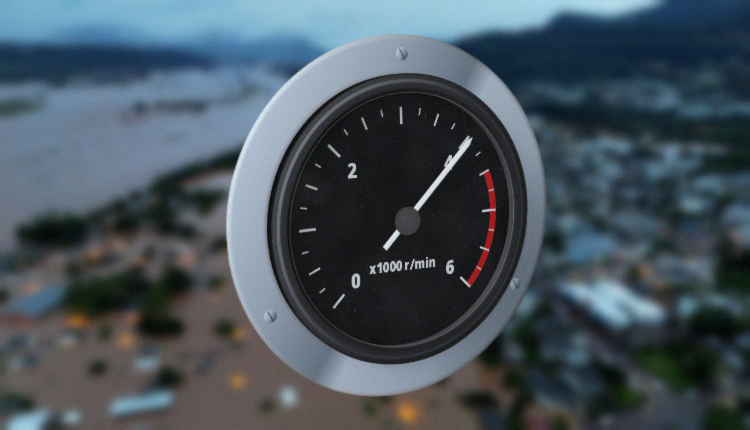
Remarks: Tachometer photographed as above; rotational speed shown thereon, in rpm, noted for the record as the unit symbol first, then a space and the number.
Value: rpm 4000
